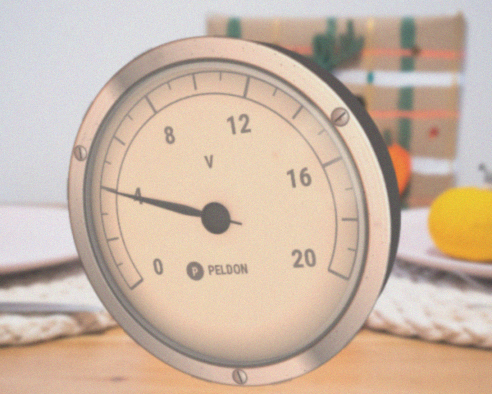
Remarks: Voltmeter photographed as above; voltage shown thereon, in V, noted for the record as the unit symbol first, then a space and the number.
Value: V 4
